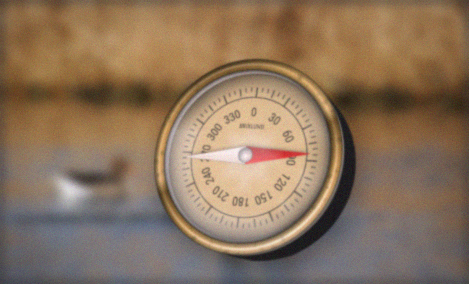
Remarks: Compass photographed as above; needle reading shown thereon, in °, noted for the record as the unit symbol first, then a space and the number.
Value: ° 85
